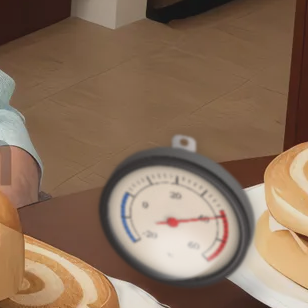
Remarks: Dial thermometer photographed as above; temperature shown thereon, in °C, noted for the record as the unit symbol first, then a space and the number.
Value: °C 40
